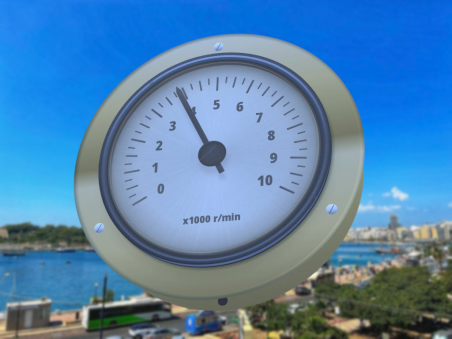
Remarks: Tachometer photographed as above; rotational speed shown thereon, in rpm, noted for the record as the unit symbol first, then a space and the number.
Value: rpm 3875
